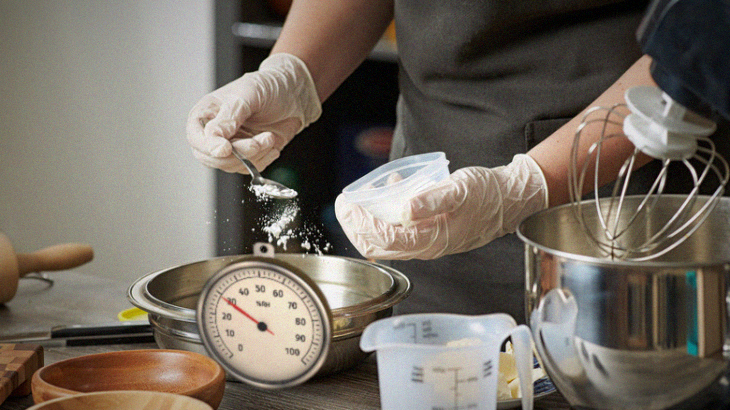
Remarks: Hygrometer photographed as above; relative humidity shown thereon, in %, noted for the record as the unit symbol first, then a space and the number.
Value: % 30
